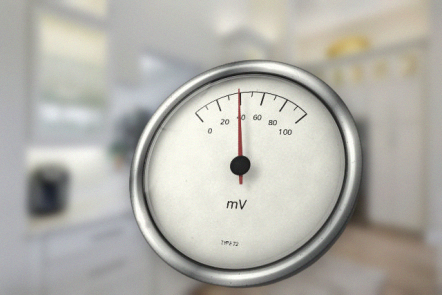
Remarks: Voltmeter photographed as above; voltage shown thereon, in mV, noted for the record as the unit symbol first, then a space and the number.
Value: mV 40
